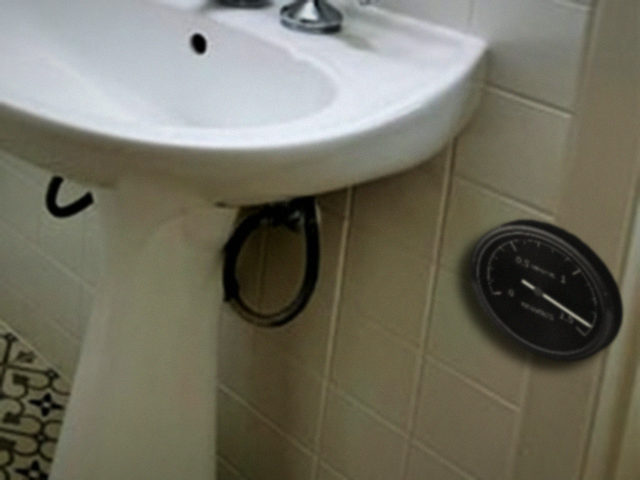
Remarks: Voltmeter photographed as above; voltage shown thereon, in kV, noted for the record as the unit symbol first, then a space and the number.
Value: kV 1.4
